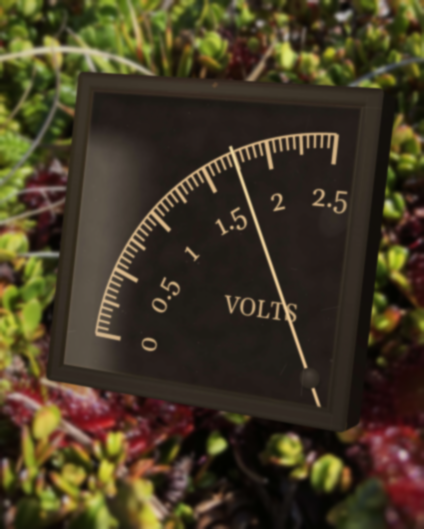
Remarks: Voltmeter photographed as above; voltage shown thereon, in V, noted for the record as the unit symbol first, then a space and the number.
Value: V 1.75
